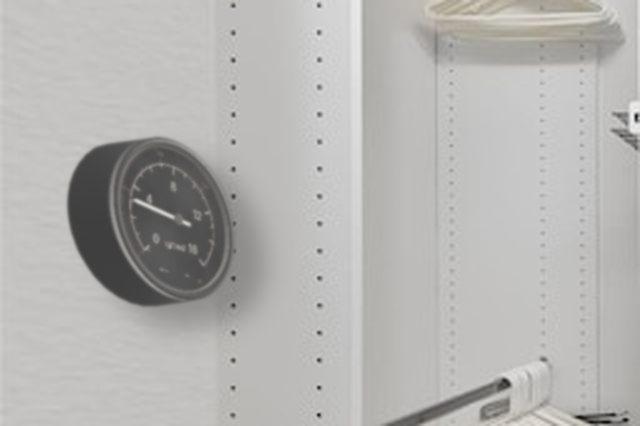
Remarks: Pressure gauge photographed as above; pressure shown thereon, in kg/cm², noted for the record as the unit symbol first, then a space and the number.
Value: kg/cm² 3
